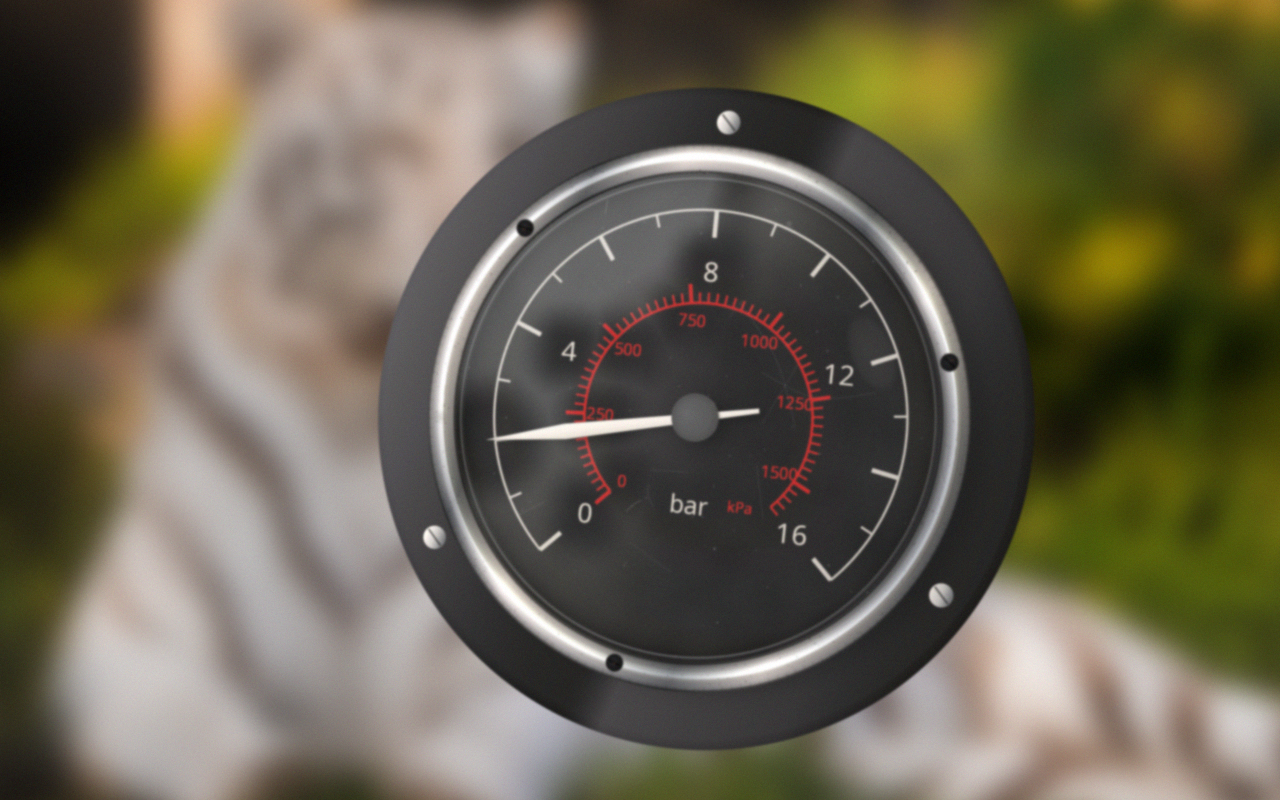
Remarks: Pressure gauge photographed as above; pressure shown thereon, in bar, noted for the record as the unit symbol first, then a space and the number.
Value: bar 2
